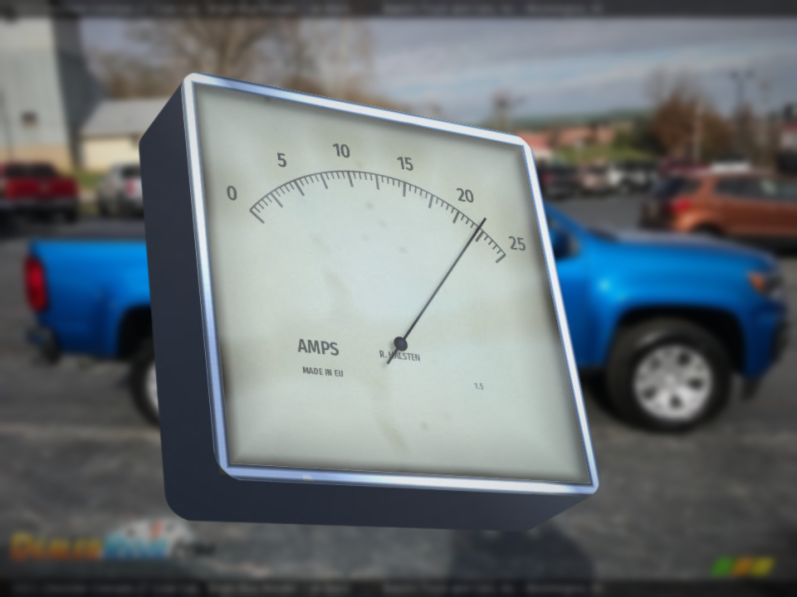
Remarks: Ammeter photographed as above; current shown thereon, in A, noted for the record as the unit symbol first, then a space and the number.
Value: A 22
